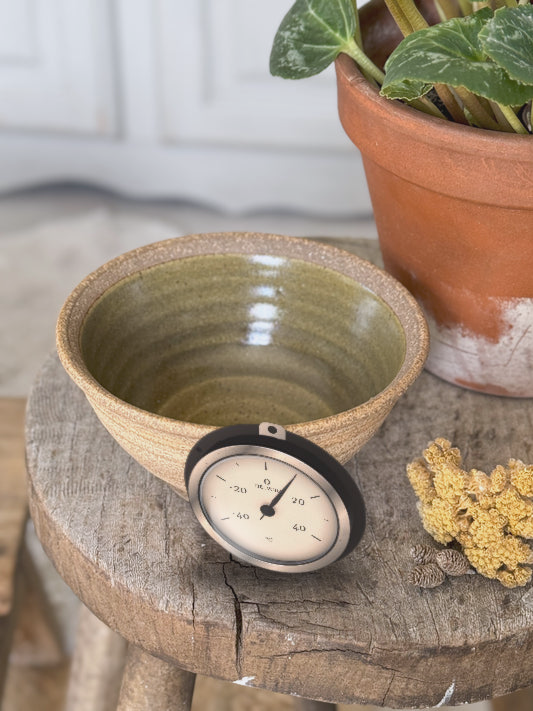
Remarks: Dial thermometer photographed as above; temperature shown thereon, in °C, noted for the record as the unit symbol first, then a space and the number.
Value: °C 10
